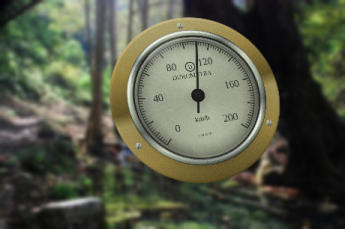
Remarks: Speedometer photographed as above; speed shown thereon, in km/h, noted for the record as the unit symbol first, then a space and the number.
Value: km/h 110
